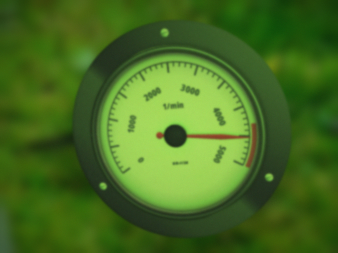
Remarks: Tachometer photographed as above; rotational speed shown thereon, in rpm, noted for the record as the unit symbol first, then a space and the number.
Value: rpm 4500
